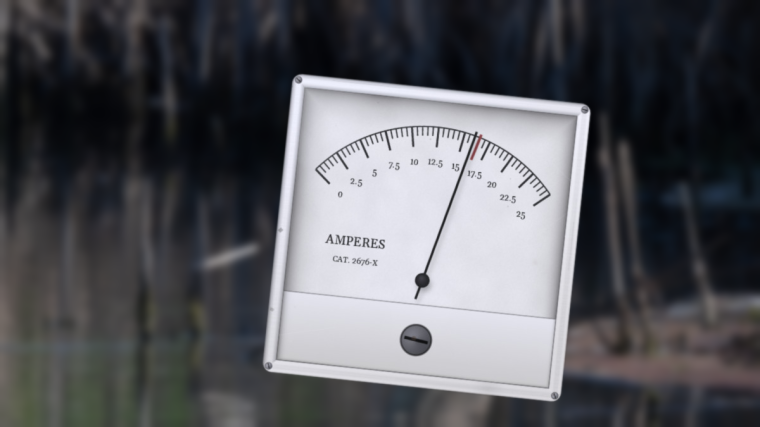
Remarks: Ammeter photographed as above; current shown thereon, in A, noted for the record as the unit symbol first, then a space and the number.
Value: A 16
